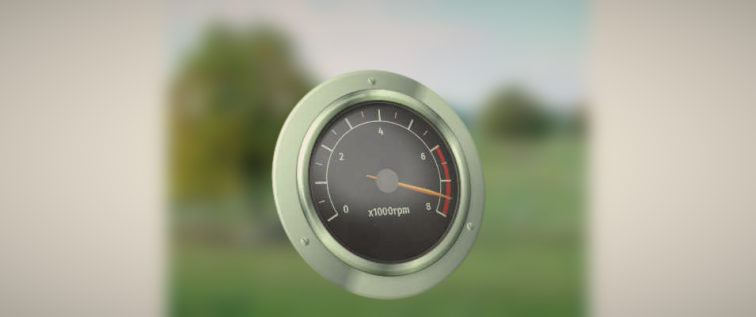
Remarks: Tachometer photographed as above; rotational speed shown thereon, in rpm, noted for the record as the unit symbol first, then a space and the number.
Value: rpm 7500
